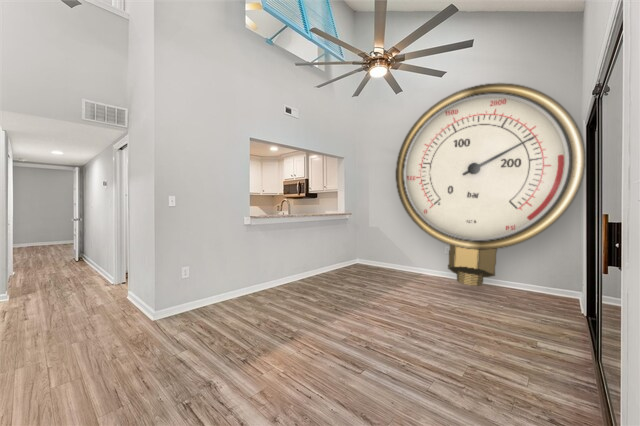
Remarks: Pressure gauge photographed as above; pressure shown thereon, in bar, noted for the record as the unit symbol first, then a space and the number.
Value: bar 180
